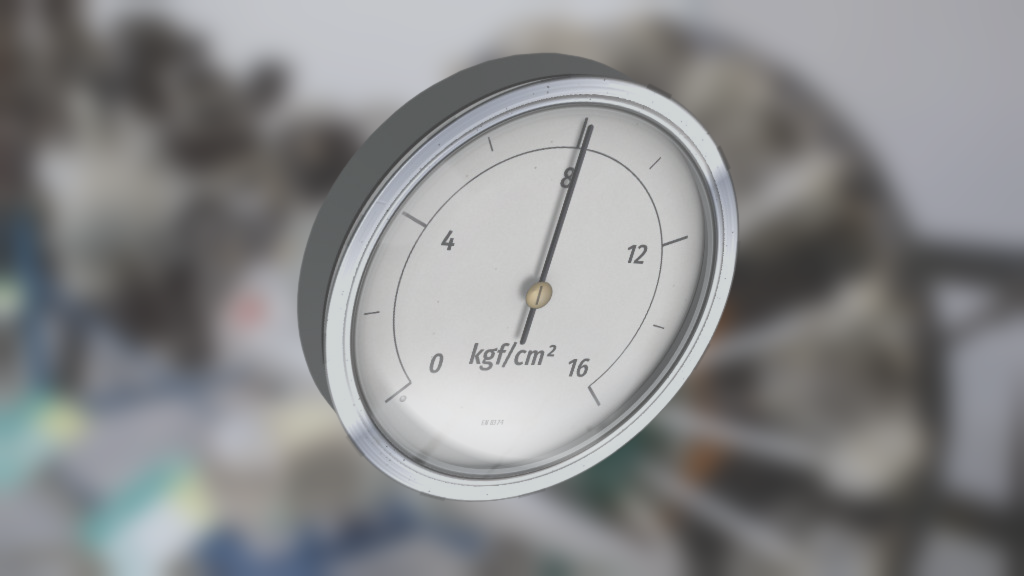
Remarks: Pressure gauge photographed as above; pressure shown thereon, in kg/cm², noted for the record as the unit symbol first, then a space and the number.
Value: kg/cm² 8
